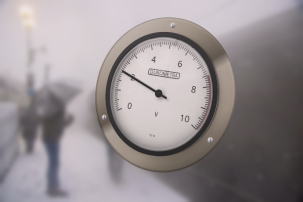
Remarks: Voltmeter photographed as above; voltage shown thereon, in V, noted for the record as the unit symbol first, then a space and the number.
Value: V 2
